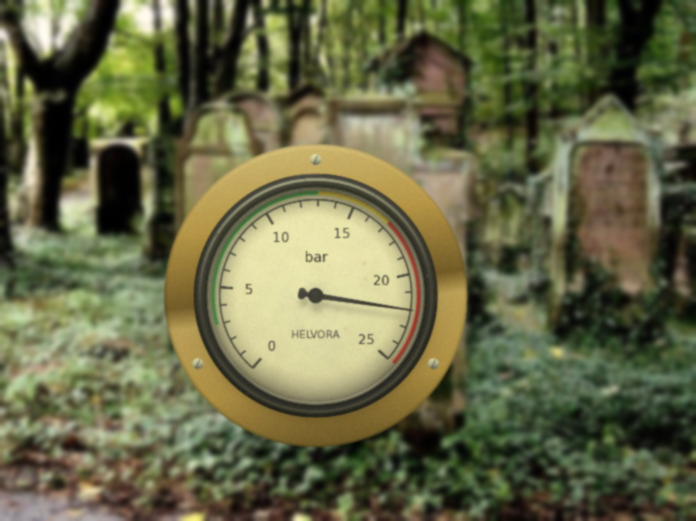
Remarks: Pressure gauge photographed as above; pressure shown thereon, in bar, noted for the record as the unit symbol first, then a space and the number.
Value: bar 22
